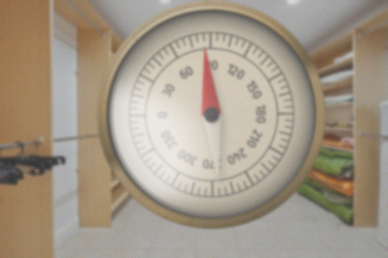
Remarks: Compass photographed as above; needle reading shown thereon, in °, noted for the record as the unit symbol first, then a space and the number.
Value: ° 85
